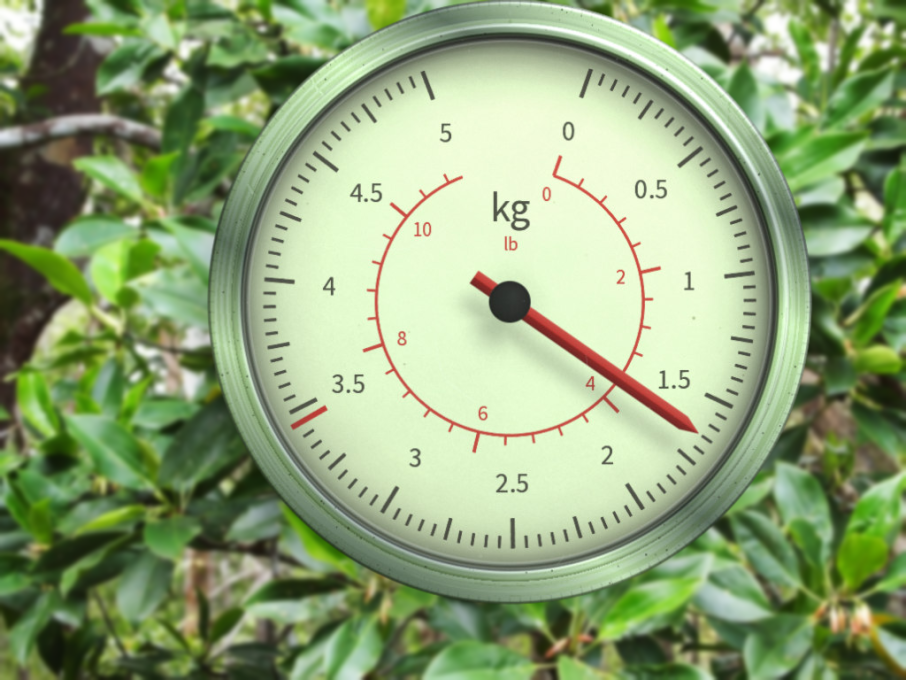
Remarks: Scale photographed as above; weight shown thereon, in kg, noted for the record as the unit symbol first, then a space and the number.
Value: kg 1.65
